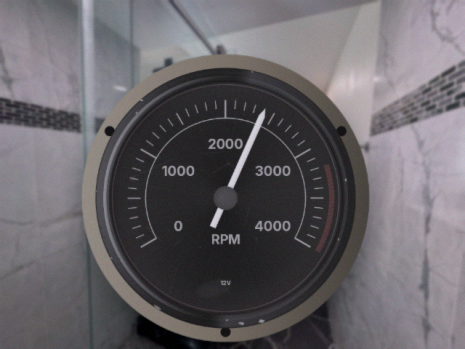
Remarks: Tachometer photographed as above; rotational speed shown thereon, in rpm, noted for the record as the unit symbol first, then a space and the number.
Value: rpm 2400
